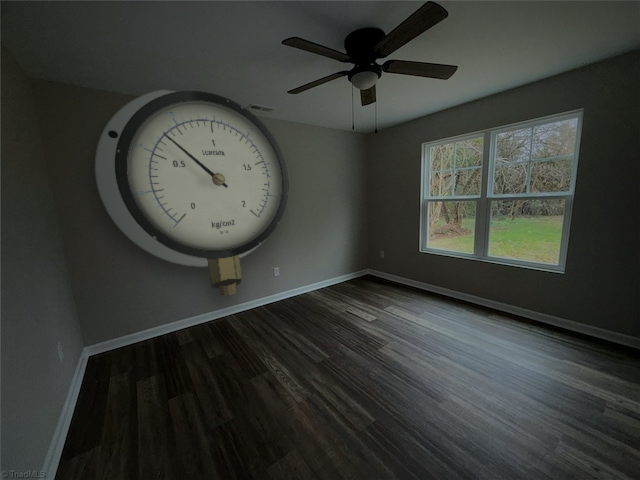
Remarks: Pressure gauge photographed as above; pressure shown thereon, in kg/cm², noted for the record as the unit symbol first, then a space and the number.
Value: kg/cm² 0.65
